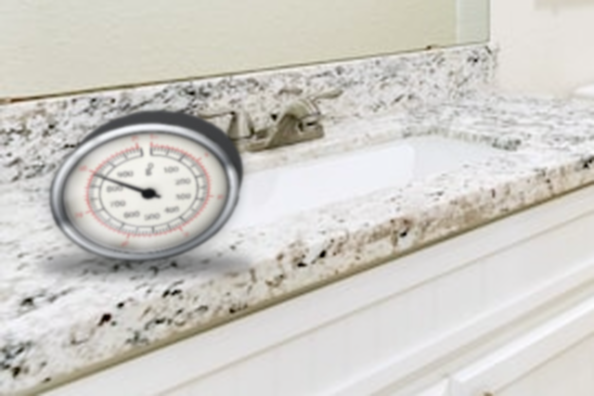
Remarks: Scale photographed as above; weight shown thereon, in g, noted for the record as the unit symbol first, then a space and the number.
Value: g 850
